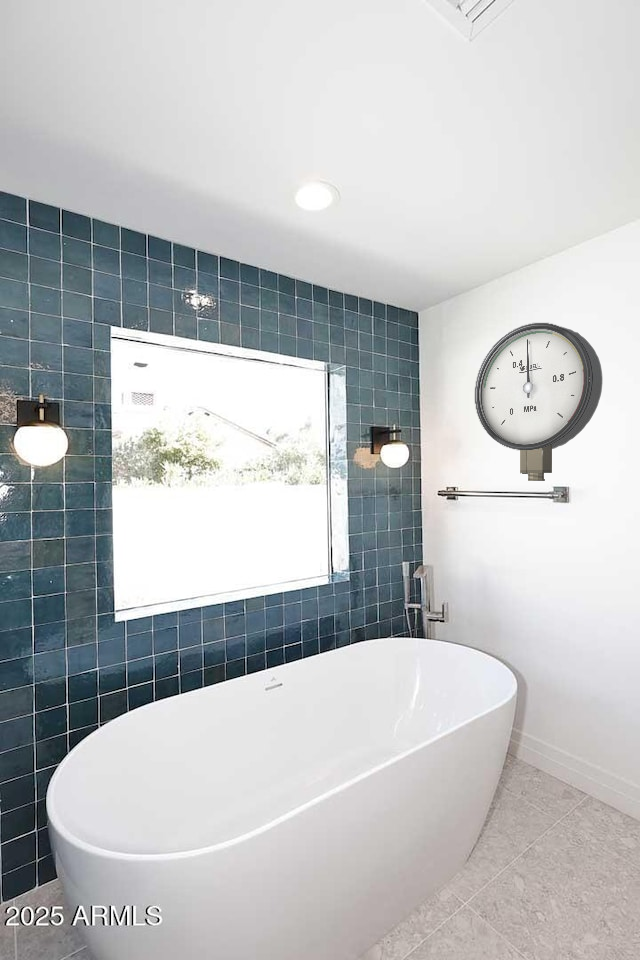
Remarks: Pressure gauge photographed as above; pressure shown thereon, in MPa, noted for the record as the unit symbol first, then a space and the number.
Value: MPa 0.5
